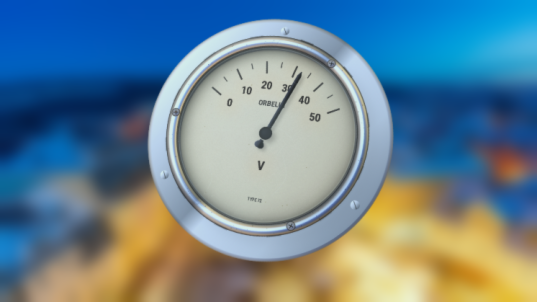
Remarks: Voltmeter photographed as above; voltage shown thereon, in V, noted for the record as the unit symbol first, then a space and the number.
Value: V 32.5
